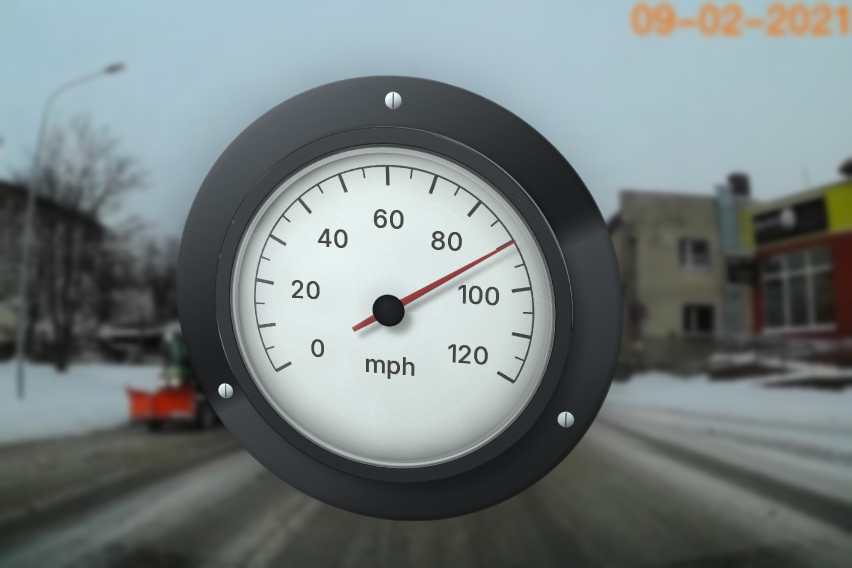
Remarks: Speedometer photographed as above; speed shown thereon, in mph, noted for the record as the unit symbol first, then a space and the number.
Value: mph 90
